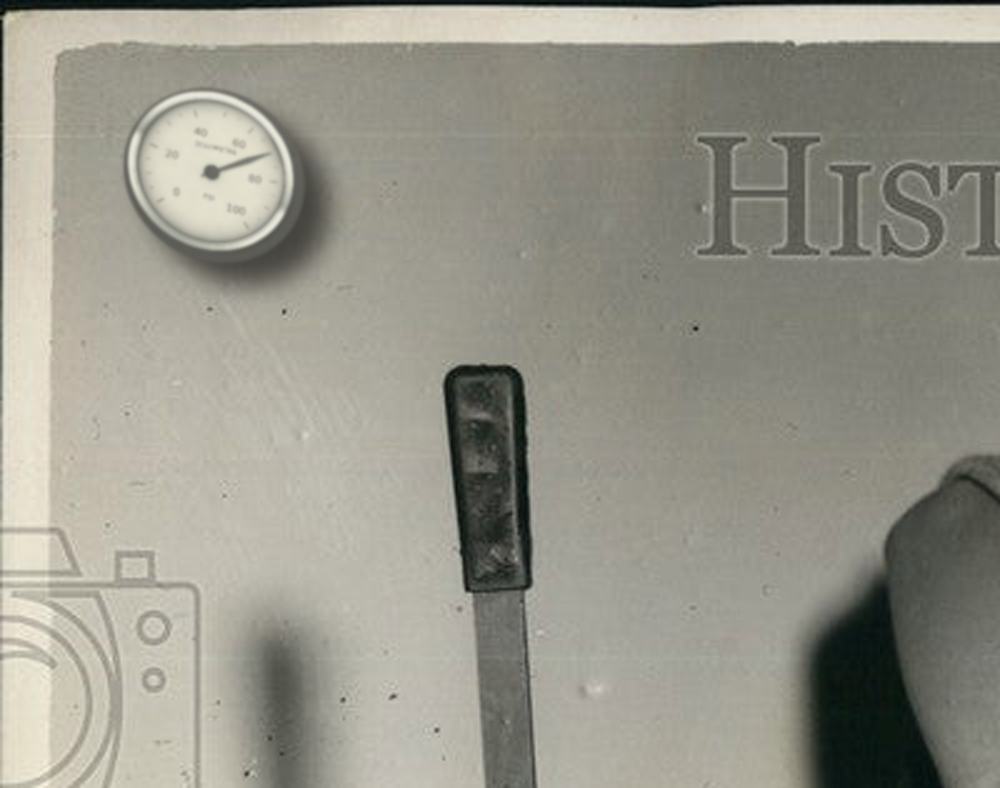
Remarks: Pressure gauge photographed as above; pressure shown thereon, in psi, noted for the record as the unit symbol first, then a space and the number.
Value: psi 70
